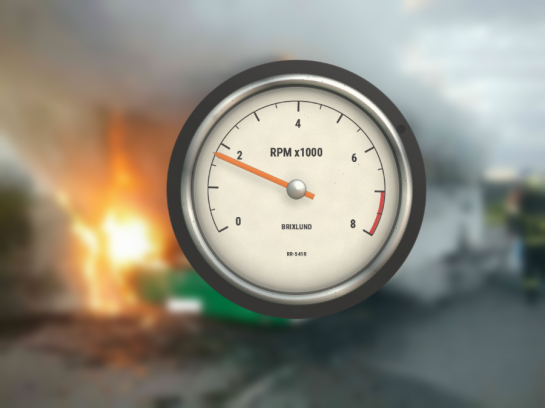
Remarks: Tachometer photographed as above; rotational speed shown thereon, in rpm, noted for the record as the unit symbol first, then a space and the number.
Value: rpm 1750
